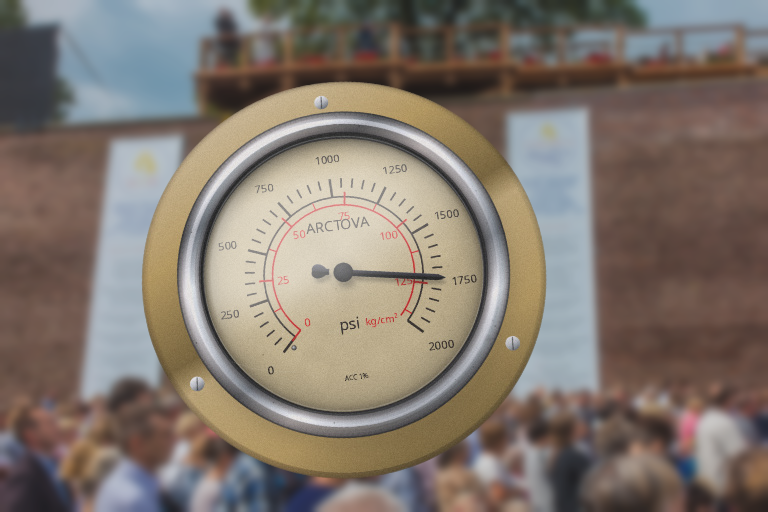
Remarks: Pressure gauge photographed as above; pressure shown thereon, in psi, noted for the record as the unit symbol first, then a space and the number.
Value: psi 1750
